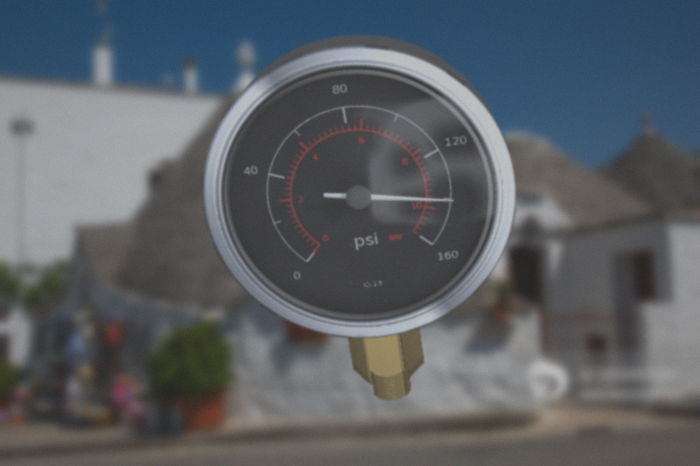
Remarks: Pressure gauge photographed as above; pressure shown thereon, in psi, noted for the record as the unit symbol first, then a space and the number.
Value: psi 140
